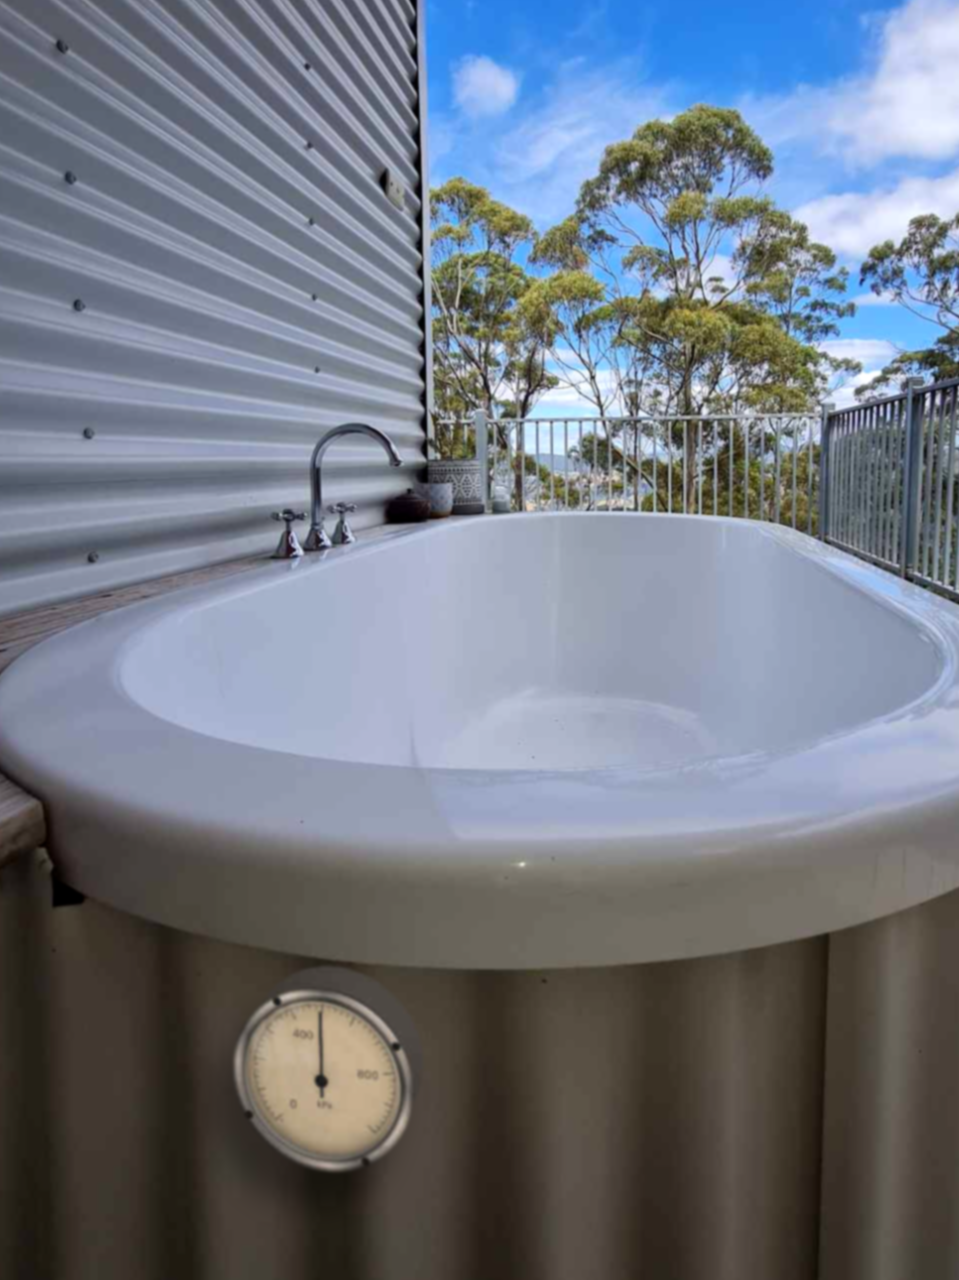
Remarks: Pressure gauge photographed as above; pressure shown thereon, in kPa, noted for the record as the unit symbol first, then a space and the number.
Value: kPa 500
